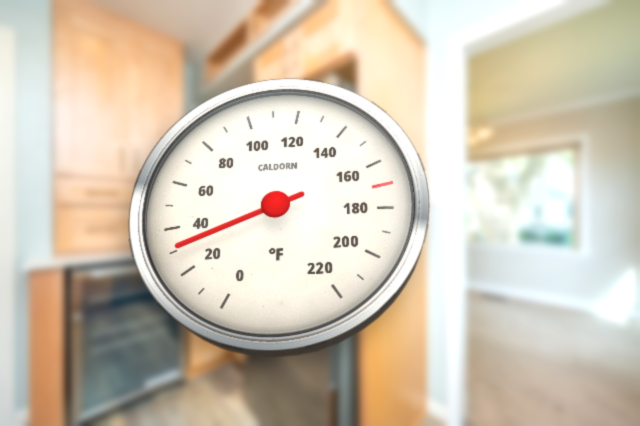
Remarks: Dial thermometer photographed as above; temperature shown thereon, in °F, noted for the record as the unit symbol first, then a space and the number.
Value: °F 30
